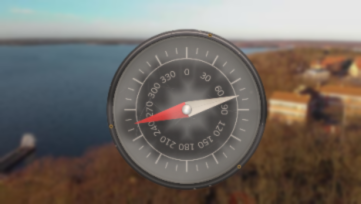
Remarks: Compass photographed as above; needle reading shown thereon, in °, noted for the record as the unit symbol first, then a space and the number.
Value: ° 255
